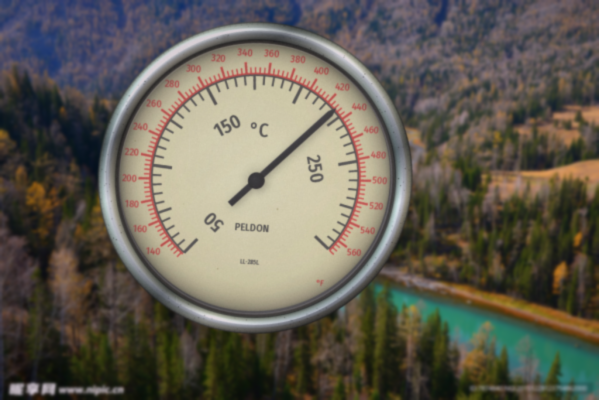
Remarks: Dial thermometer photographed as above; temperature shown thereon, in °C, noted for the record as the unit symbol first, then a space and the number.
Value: °C 220
